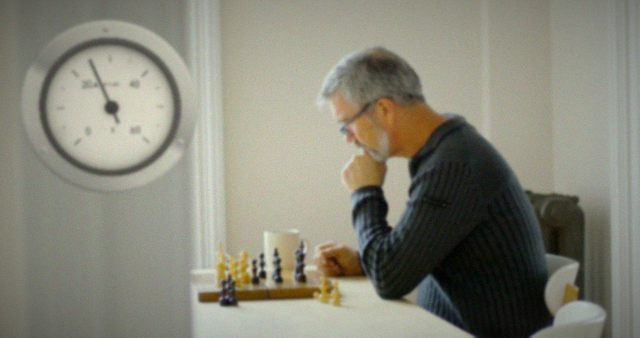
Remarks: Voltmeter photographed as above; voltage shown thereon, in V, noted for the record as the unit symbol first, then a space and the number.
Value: V 25
